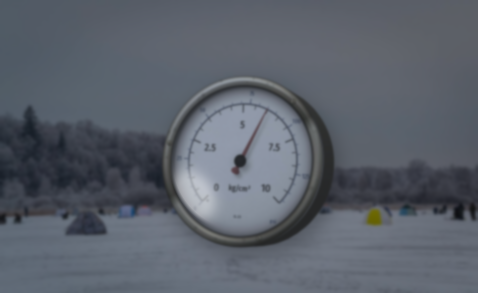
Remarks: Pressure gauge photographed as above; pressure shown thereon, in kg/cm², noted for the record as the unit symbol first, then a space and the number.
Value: kg/cm² 6
